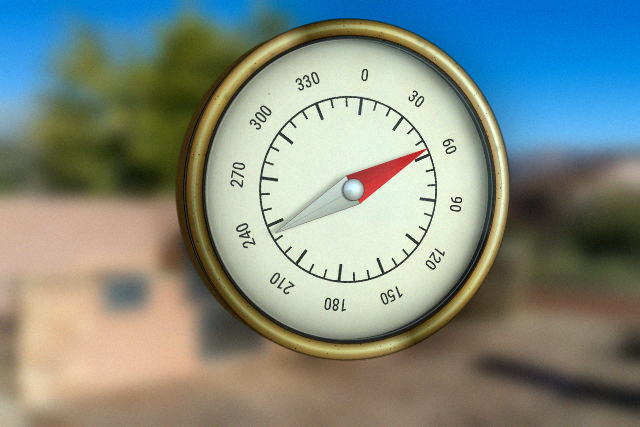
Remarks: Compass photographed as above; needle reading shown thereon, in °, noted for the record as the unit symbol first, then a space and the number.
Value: ° 55
